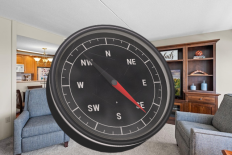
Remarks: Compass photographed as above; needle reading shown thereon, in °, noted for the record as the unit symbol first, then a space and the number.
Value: ° 140
